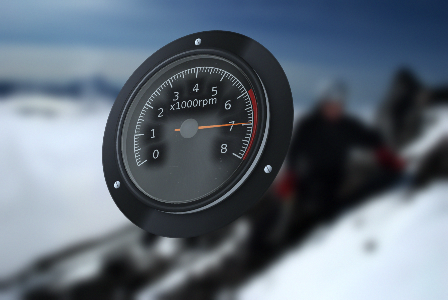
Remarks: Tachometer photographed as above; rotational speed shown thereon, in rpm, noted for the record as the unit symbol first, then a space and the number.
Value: rpm 7000
